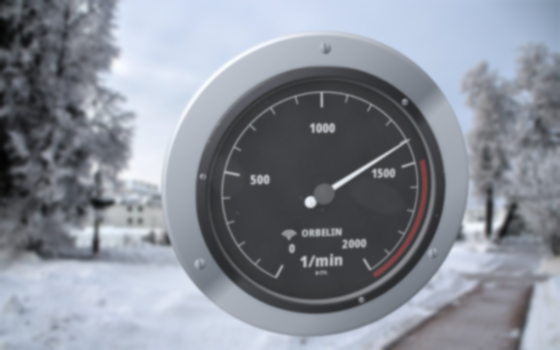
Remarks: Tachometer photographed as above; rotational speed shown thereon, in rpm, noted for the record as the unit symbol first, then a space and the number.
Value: rpm 1400
